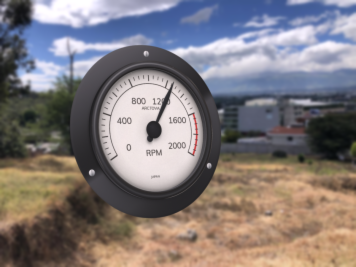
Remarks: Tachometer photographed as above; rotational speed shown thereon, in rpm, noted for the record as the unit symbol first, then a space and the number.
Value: rpm 1250
